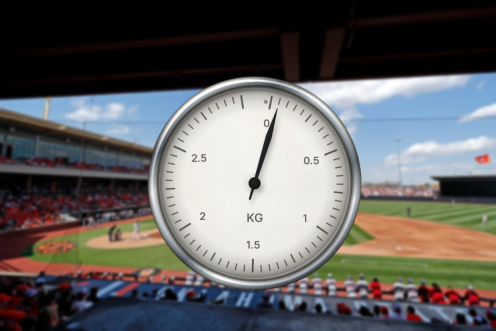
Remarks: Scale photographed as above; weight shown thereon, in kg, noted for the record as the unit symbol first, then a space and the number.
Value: kg 0.05
